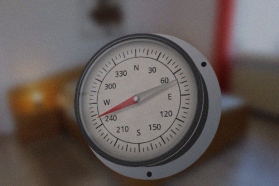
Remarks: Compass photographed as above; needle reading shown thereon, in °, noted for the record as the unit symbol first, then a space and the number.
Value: ° 250
